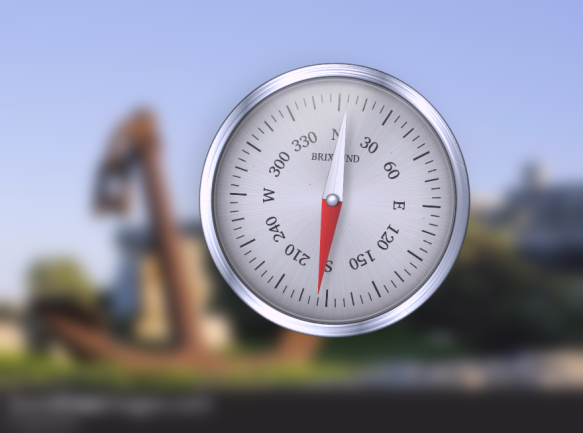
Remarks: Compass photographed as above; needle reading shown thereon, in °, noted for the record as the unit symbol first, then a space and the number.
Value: ° 185
